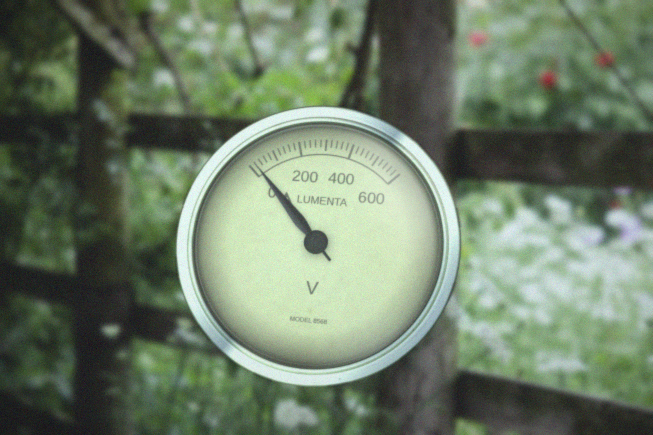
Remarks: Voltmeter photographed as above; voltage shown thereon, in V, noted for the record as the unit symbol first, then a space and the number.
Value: V 20
